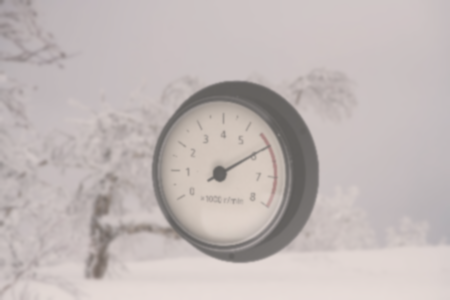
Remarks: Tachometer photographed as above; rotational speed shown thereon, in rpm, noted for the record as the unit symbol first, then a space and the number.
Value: rpm 6000
